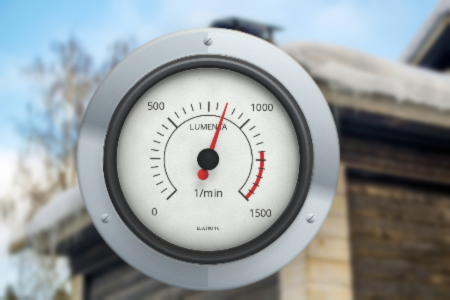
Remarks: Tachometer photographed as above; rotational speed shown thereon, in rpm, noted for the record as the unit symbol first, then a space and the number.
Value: rpm 850
